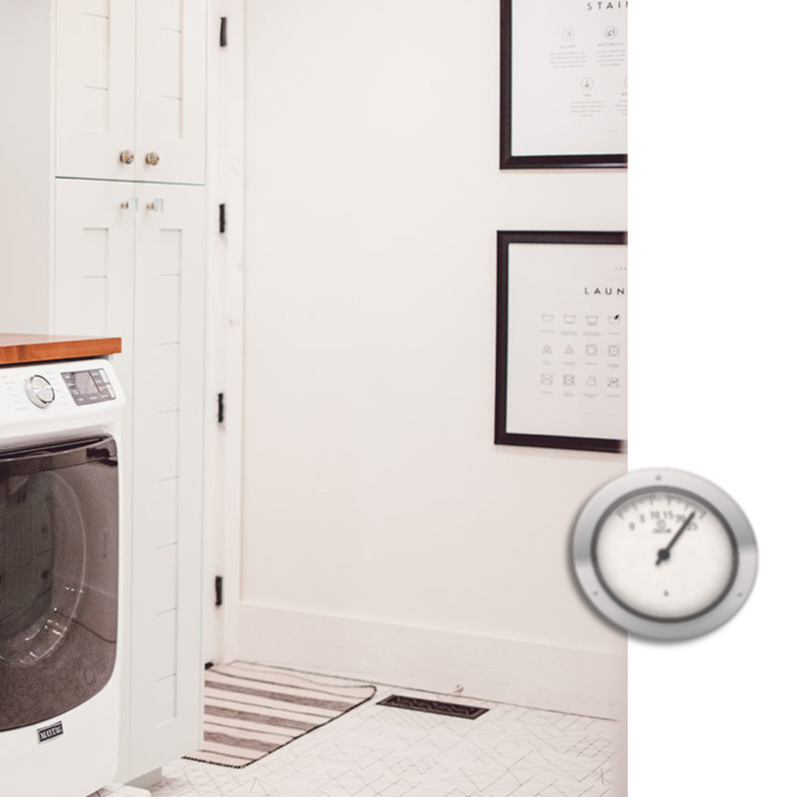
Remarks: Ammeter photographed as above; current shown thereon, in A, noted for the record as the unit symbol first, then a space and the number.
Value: A 22.5
